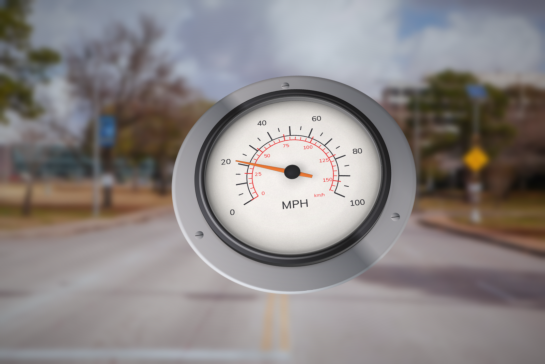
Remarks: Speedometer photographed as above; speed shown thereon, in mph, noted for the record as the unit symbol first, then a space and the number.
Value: mph 20
